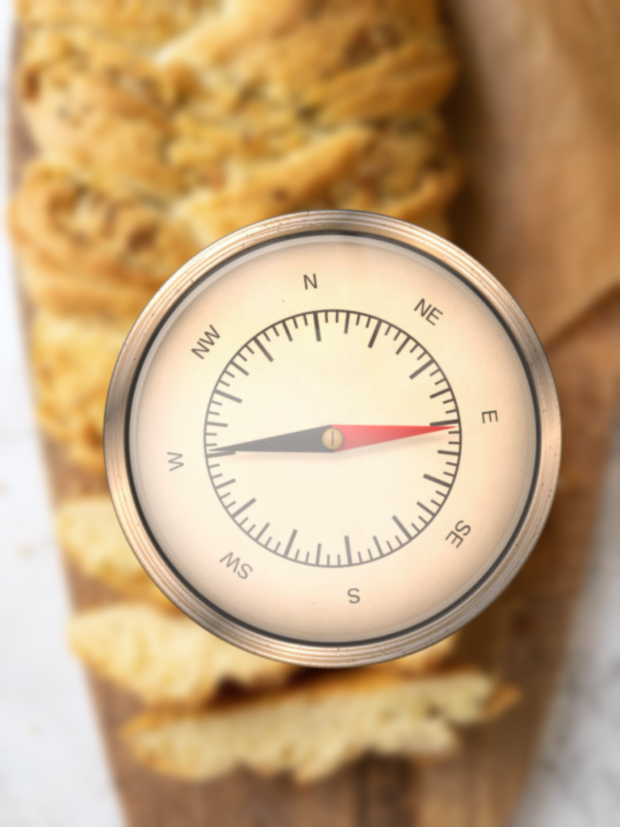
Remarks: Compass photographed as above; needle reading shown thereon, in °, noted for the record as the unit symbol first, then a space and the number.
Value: ° 92.5
